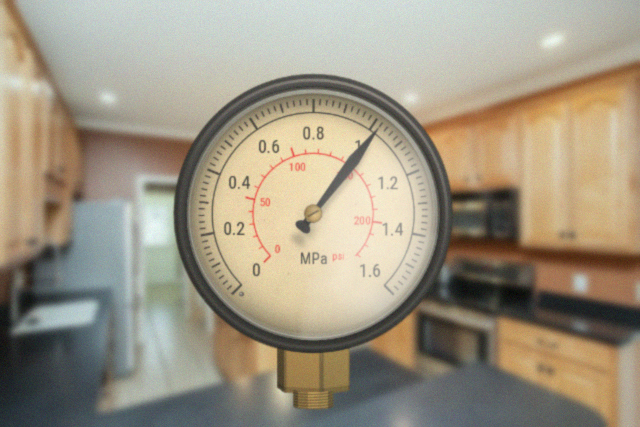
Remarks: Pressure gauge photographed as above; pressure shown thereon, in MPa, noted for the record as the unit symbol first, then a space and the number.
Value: MPa 1.02
